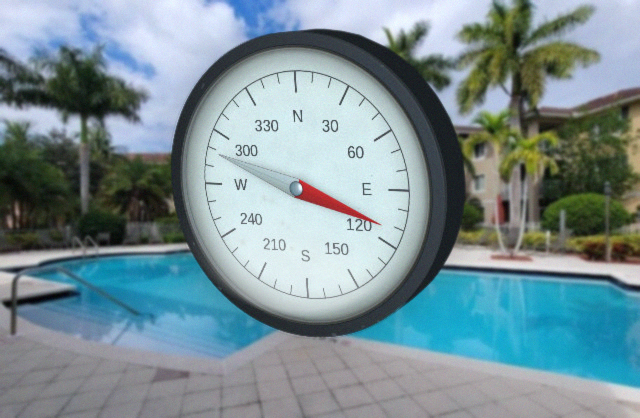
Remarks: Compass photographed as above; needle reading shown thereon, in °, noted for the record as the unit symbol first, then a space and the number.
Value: ° 110
